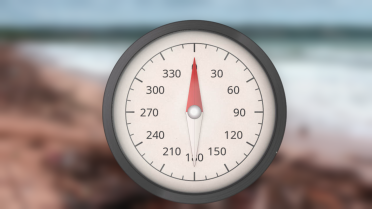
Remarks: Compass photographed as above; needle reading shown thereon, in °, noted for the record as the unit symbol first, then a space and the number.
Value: ° 0
